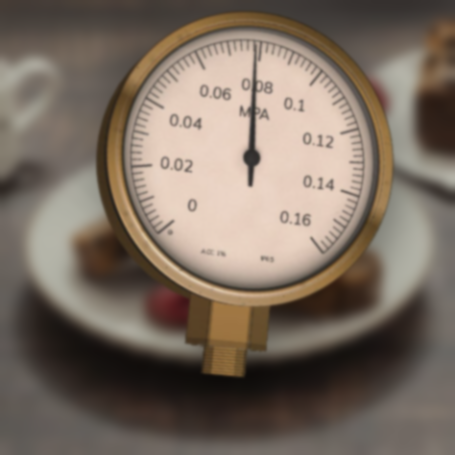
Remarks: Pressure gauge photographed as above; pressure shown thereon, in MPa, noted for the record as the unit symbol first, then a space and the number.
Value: MPa 0.078
